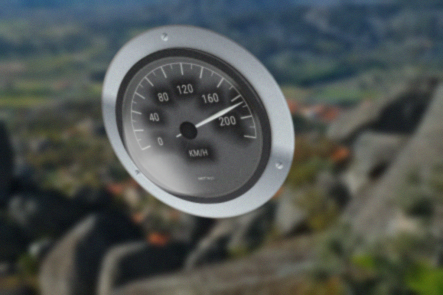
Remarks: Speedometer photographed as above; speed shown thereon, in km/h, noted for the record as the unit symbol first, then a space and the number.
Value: km/h 185
